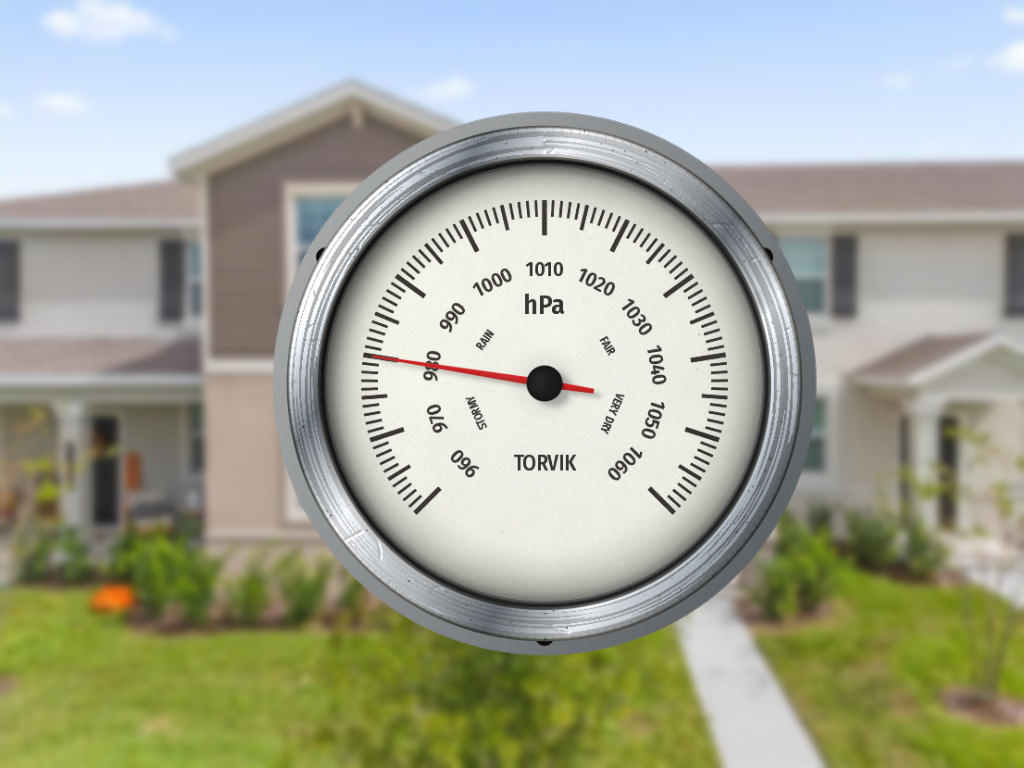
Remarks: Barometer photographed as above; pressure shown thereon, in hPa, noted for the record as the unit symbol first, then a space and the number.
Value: hPa 980
